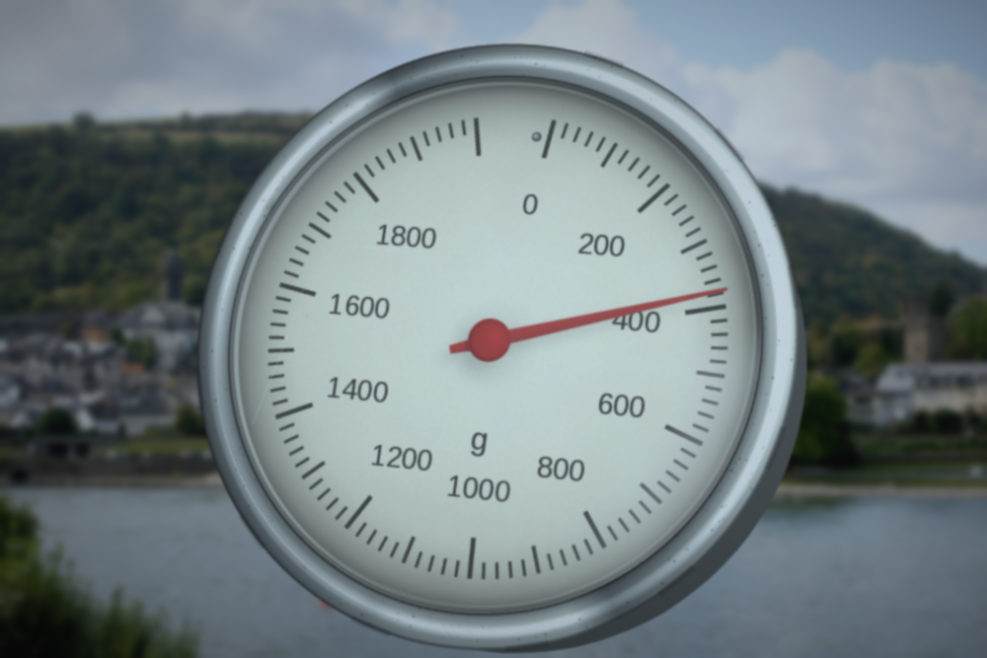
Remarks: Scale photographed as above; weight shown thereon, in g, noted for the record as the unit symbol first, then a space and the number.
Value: g 380
